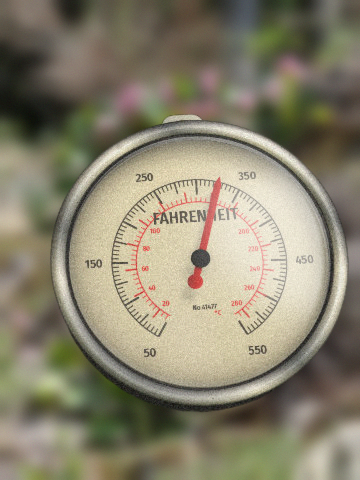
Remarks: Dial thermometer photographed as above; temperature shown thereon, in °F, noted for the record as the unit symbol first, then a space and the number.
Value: °F 325
